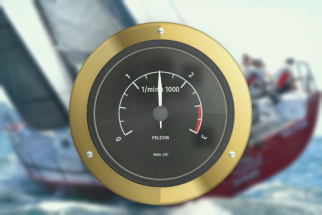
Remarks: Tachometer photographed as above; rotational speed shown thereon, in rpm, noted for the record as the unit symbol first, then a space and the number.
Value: rpm 1500
